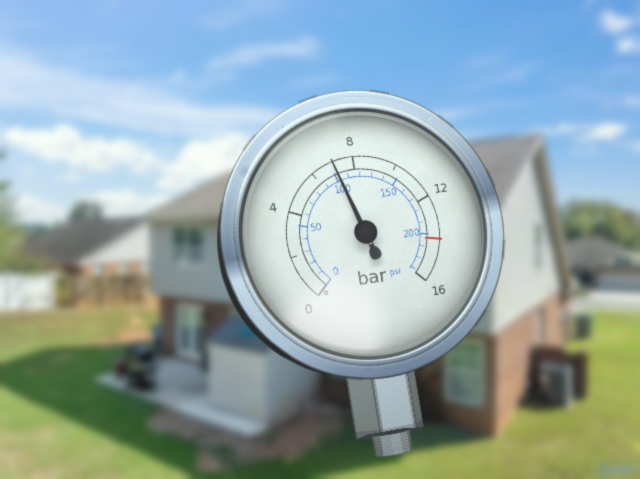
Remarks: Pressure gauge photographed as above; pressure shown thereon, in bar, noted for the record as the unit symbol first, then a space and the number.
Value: bar 7
